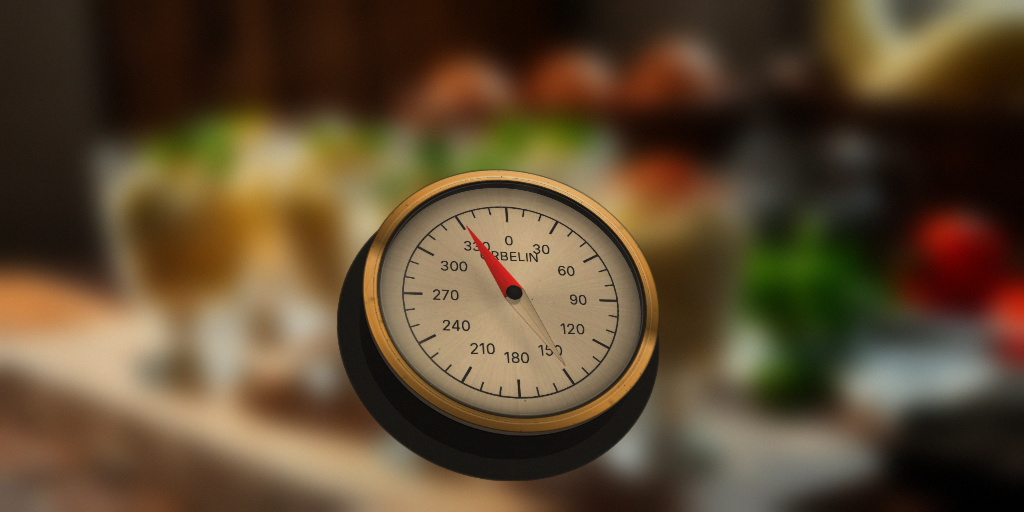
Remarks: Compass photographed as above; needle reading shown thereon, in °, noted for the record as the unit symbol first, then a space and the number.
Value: ° 330
